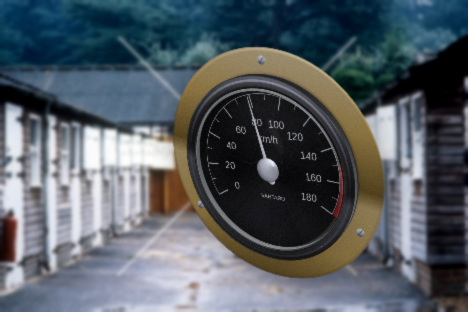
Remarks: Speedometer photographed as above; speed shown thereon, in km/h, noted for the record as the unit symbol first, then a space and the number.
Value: km/h 80
